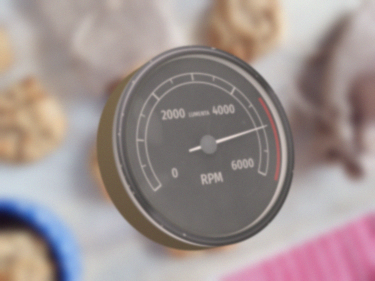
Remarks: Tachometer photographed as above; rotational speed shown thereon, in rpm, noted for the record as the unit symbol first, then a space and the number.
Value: rpm 5000
